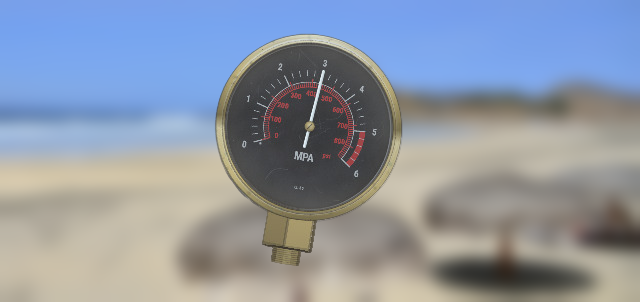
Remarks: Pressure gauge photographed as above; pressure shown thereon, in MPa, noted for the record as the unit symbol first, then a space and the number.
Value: MPa 3
